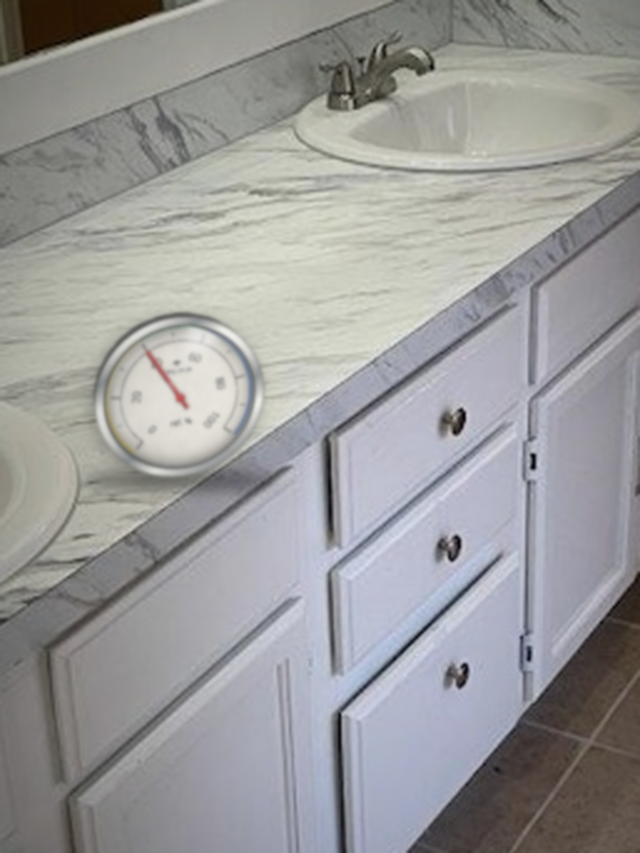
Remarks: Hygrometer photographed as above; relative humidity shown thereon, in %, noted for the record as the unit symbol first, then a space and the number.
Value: % 40
